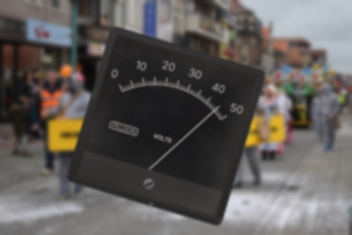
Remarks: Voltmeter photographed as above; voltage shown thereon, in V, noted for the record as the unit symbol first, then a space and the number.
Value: V 45
